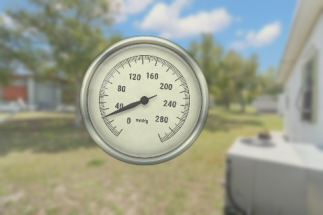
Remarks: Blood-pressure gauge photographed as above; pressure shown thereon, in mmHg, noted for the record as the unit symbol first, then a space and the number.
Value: mmHg 30
